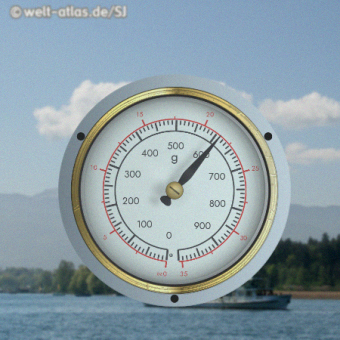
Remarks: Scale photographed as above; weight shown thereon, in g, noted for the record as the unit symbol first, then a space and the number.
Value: g 610
